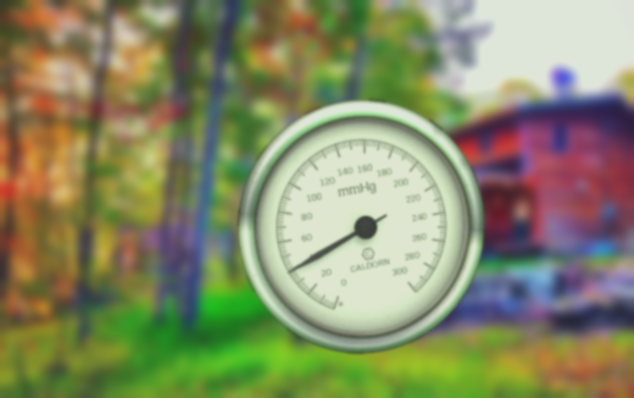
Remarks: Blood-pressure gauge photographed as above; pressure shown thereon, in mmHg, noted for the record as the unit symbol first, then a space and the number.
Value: mmHg 40
